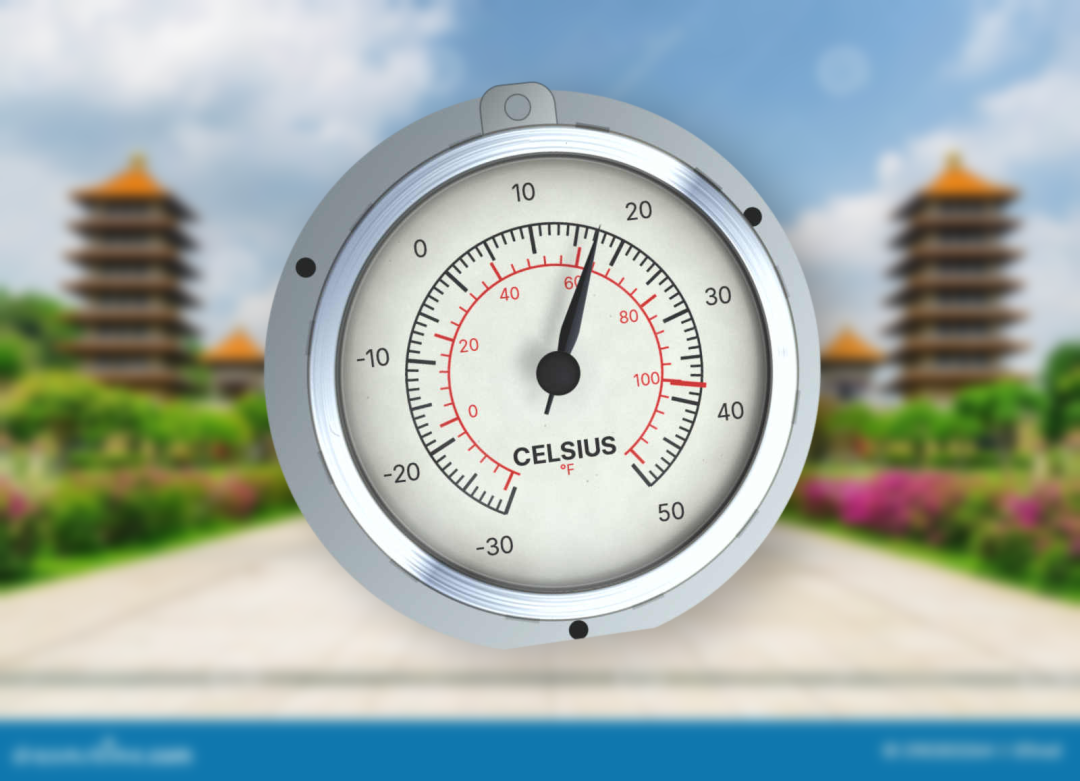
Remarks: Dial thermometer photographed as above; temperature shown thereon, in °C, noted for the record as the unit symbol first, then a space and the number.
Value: °C 17
